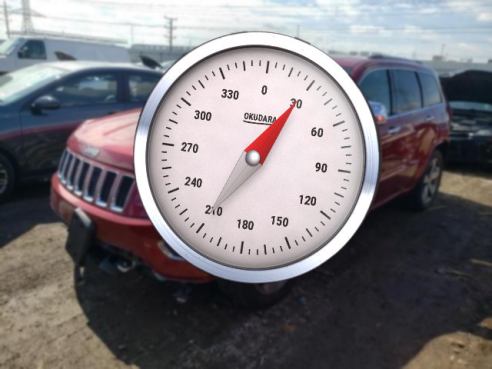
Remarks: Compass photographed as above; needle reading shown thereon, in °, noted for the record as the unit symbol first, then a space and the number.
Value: ° 30
